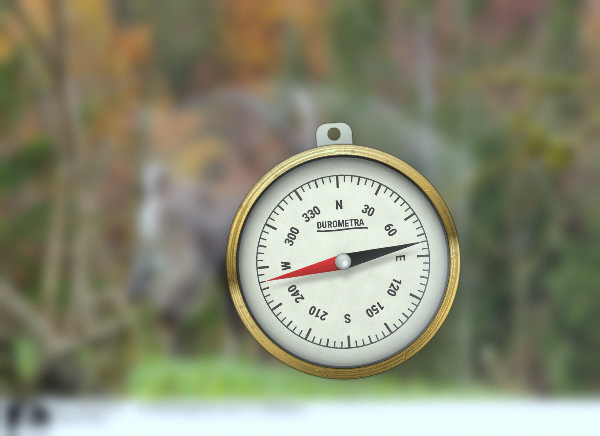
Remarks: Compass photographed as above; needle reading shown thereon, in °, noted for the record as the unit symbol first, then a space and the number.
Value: ° 260
